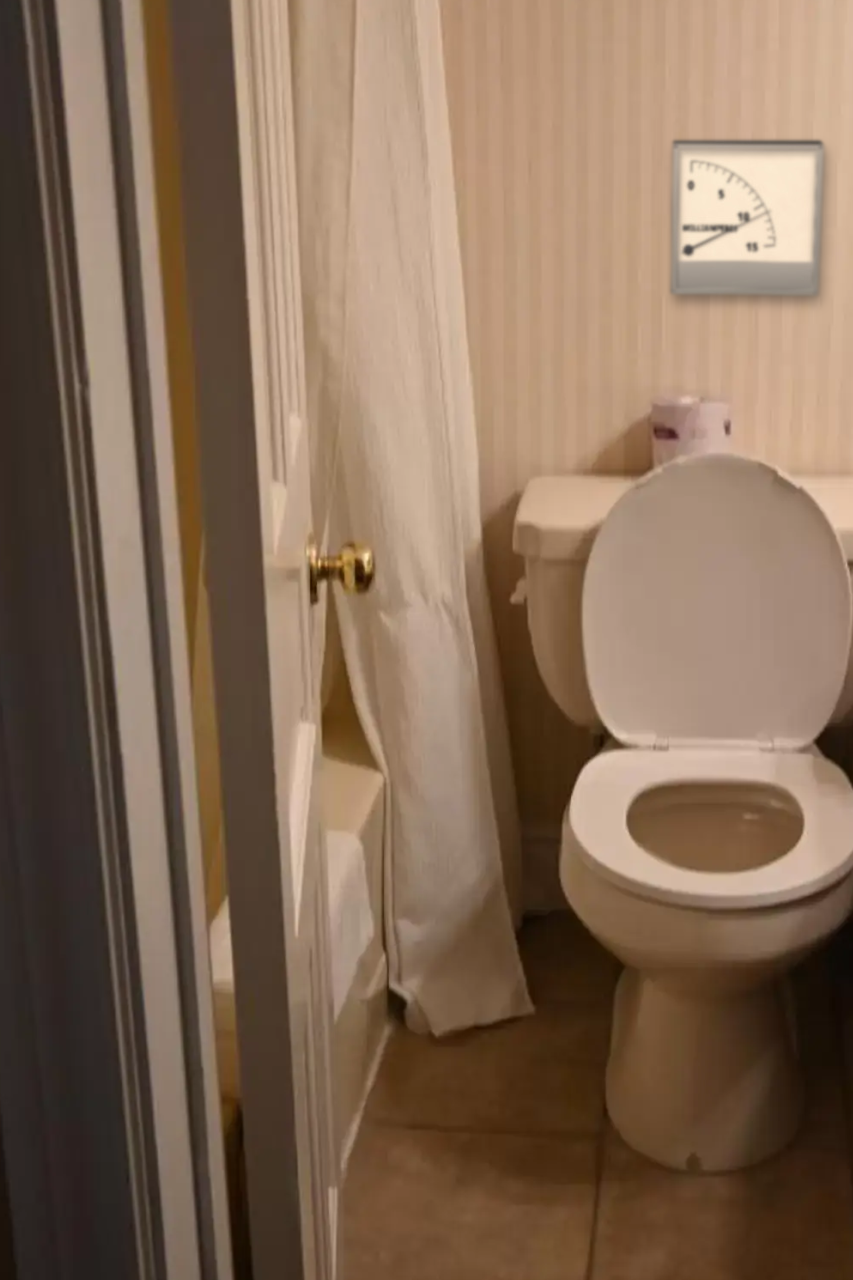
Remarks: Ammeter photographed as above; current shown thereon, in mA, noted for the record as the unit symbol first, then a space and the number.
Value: mA 11
